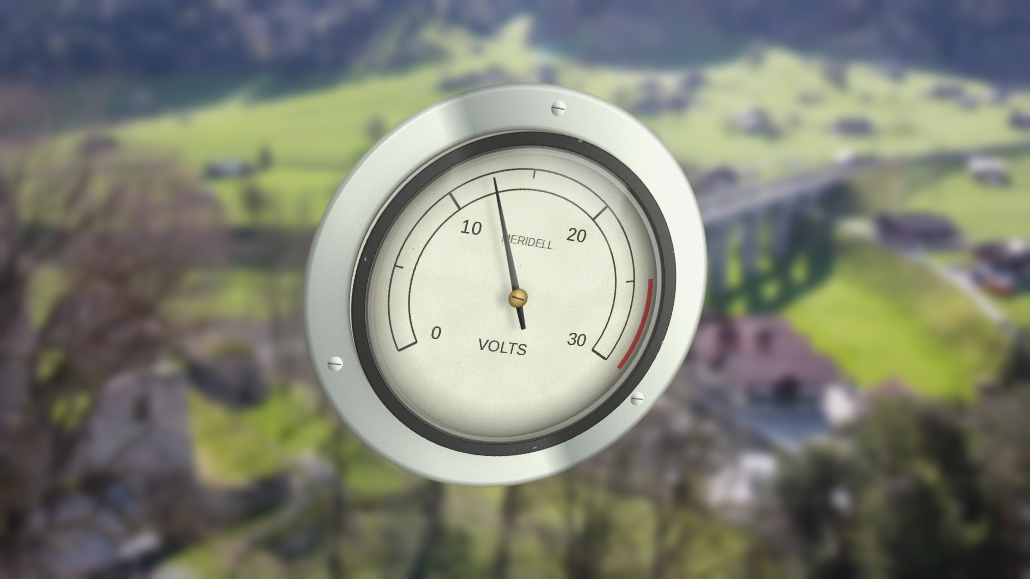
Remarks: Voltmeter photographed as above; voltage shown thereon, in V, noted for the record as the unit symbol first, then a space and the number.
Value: V 12.5
